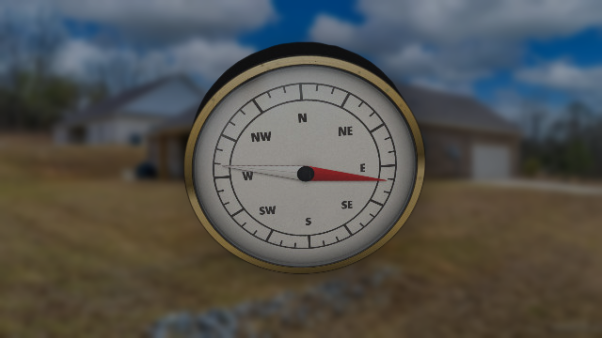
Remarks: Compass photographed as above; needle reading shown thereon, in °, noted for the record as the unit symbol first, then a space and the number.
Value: ° 100
